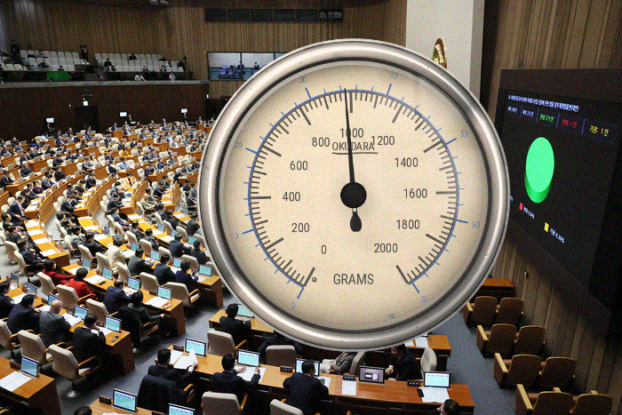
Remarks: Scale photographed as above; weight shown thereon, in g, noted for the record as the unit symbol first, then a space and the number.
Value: g 980
